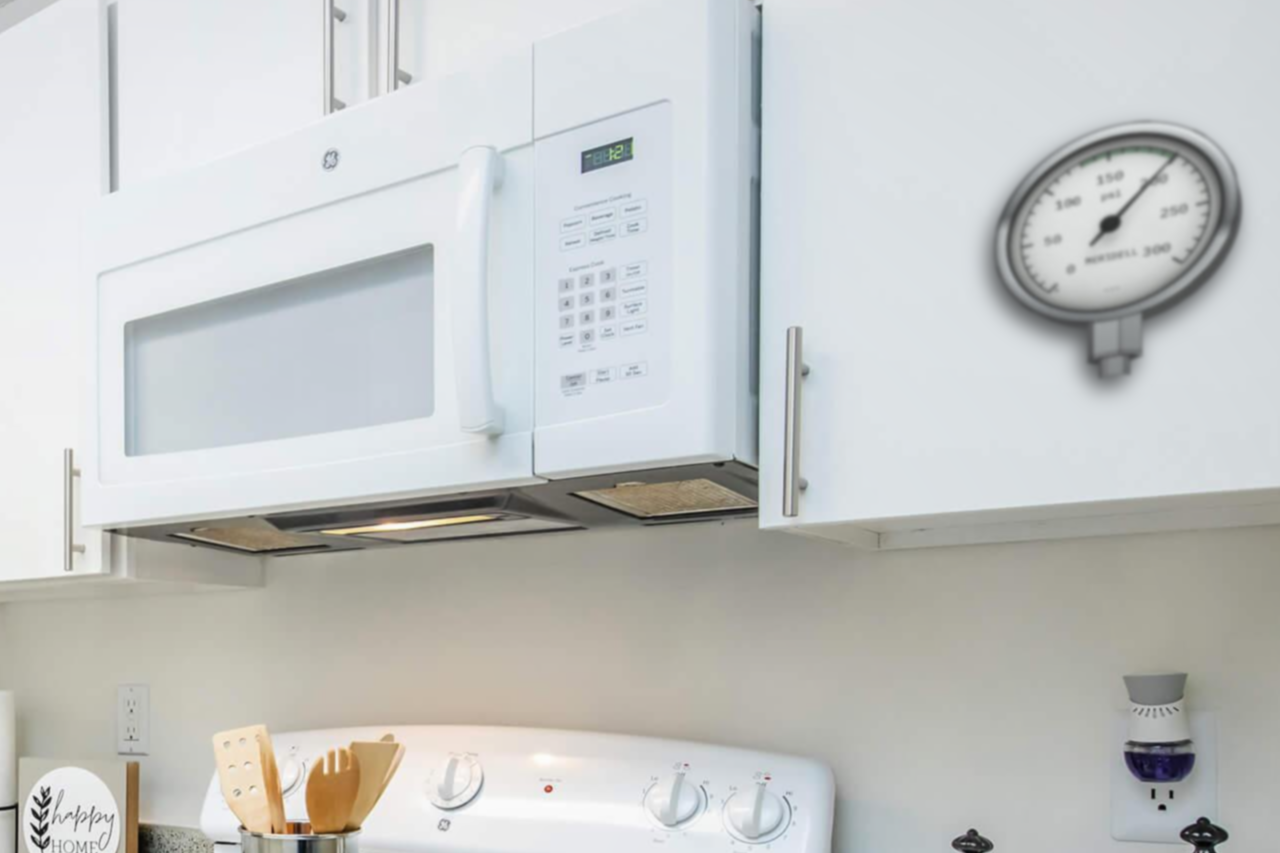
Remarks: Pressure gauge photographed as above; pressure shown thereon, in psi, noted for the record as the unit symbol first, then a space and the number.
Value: psi 200
